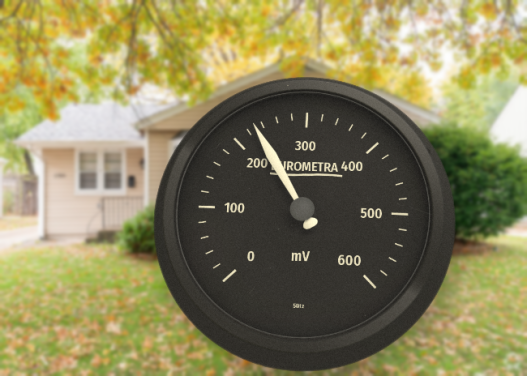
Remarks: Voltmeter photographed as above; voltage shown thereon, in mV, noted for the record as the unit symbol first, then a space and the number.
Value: mV 230
